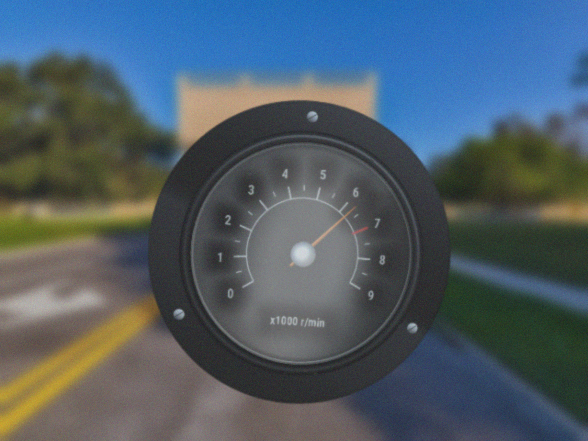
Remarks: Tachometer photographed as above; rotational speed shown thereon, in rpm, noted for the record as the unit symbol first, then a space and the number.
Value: rpm 6250
